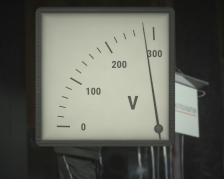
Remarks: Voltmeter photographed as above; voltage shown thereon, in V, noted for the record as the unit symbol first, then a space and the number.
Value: V 280
